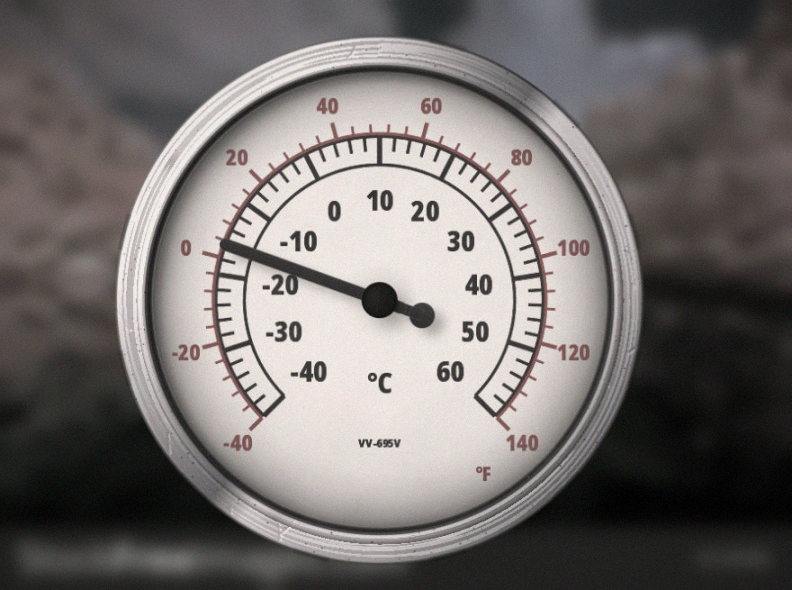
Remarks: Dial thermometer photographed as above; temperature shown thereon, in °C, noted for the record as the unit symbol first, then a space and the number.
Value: °C -16
